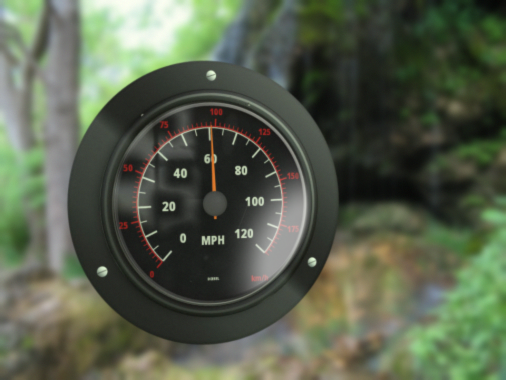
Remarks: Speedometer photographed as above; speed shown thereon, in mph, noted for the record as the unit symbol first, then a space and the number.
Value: mph 60
